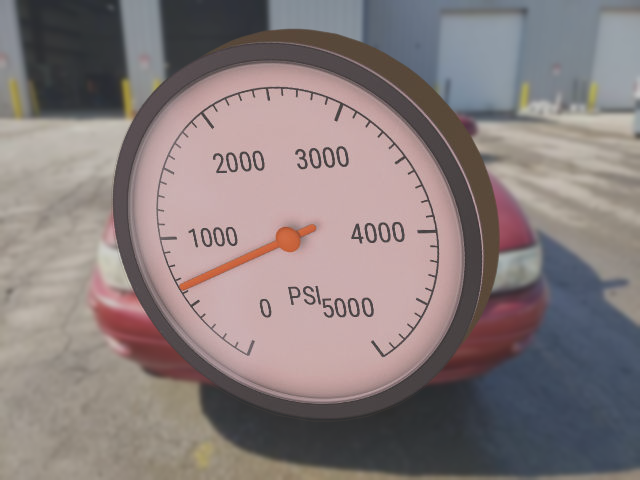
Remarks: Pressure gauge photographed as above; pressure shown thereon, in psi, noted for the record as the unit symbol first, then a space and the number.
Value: psi 650
